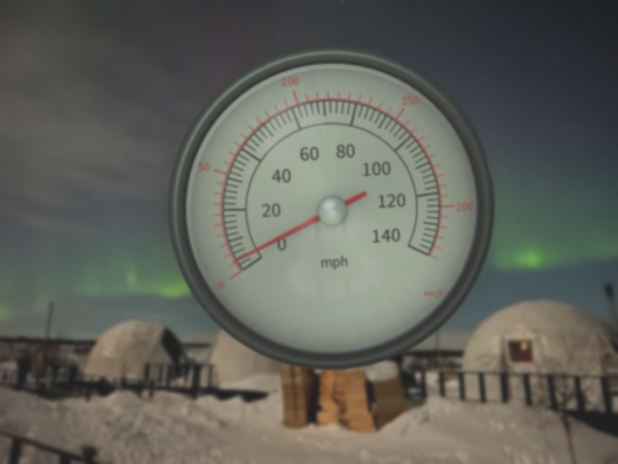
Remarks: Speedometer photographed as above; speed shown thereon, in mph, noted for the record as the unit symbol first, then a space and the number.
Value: mph 4
